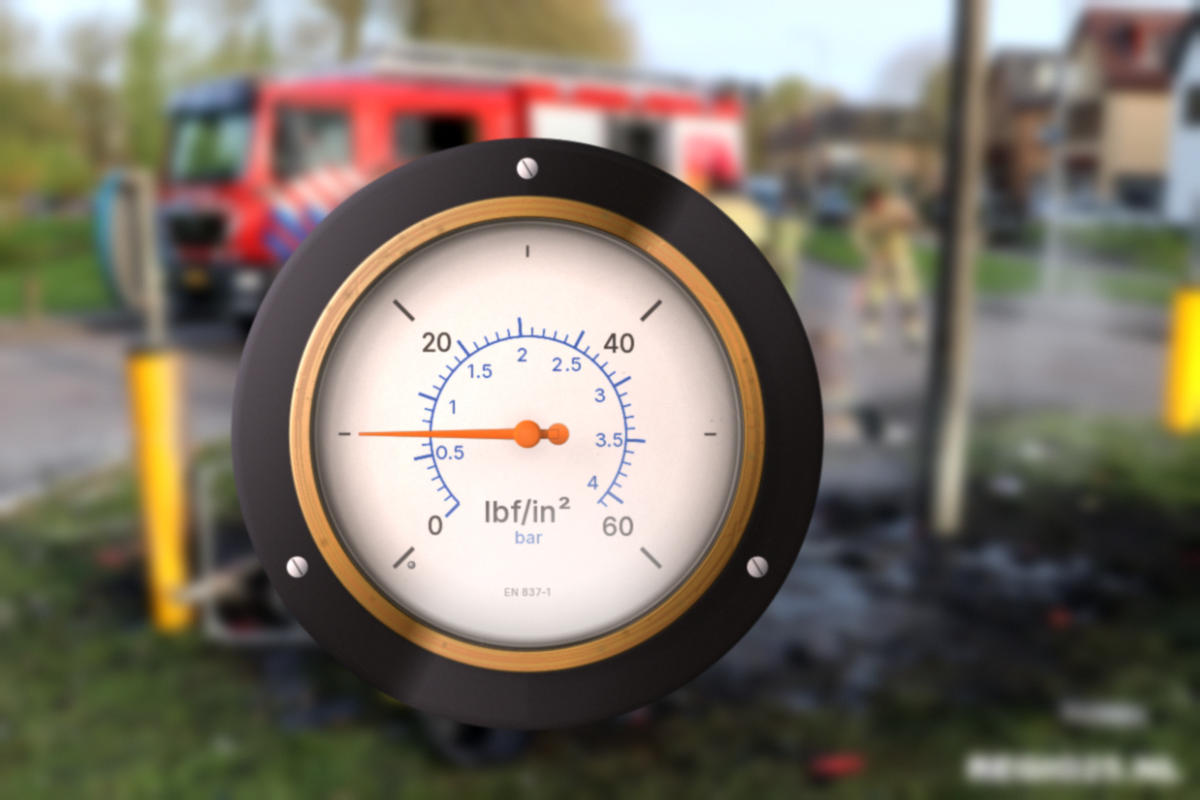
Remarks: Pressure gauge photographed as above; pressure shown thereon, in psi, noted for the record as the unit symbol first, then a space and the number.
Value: psi 10
